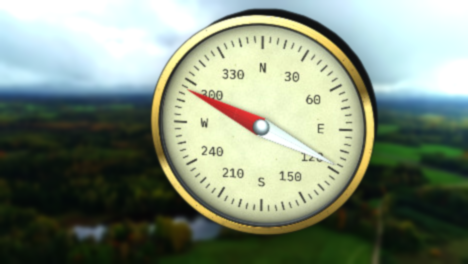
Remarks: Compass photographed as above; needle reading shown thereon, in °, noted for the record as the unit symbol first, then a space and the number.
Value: ° 295
